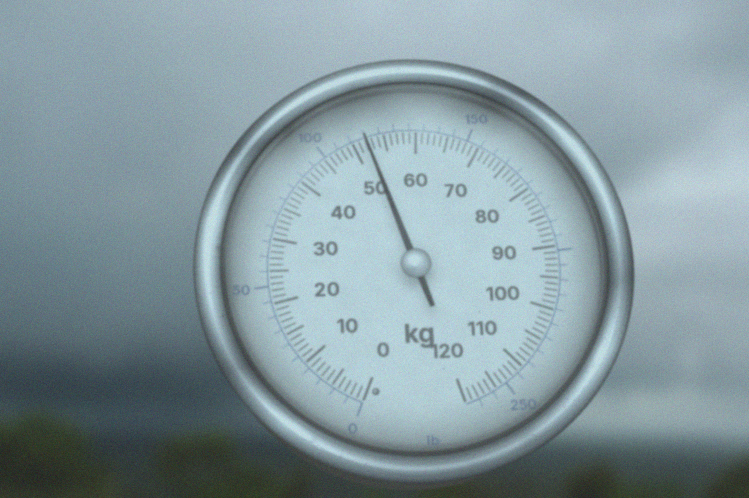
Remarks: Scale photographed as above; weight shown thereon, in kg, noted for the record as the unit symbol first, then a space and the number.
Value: kg 52
